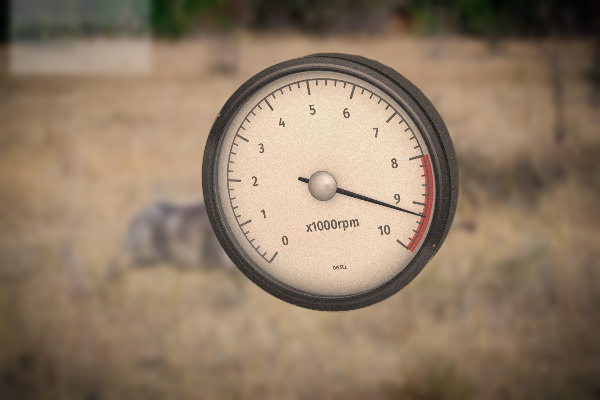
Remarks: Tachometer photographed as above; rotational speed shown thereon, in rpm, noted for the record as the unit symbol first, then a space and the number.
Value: rpm 9200
